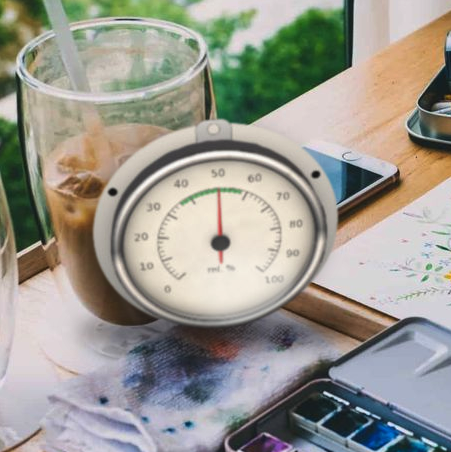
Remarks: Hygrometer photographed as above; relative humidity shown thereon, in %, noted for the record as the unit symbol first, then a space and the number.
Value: % 50
